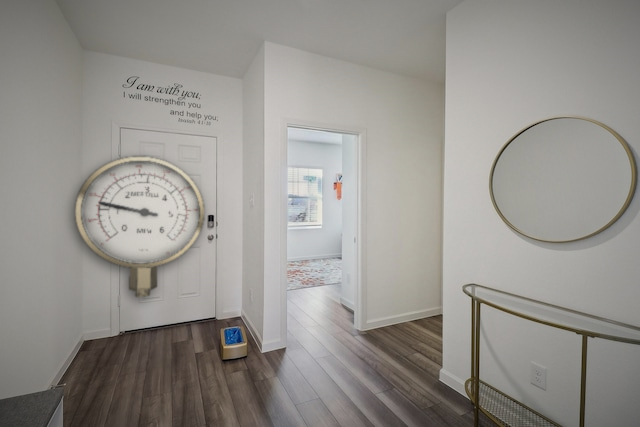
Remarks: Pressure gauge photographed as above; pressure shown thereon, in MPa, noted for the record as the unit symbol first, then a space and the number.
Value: MPa 1.2
